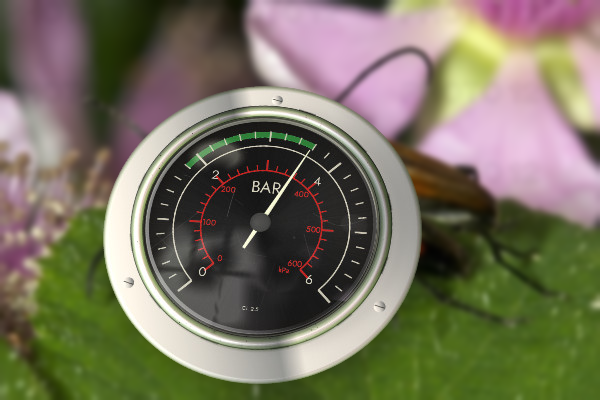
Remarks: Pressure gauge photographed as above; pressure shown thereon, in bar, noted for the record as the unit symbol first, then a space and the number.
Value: bar 3.6
